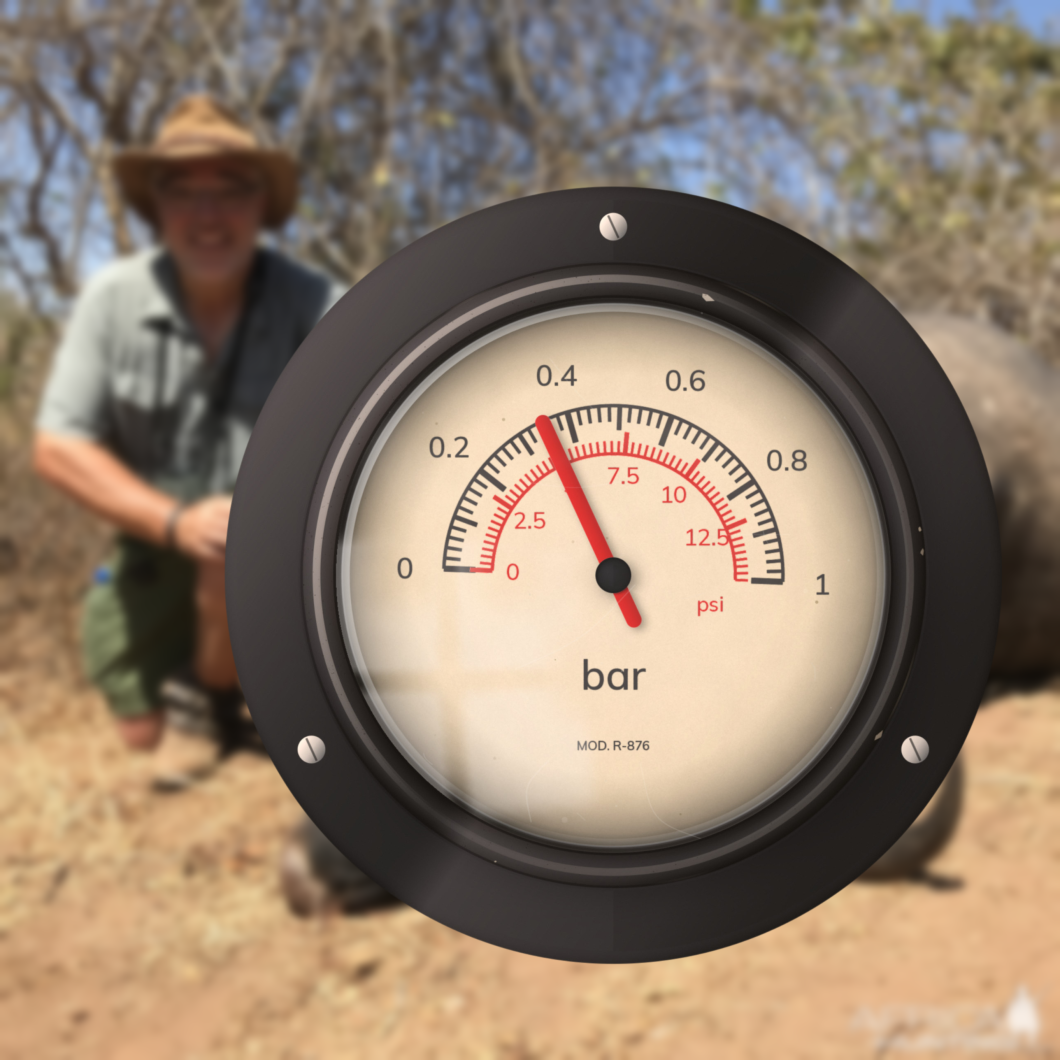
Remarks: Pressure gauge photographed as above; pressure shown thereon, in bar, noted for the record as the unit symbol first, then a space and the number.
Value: bar 0.35
